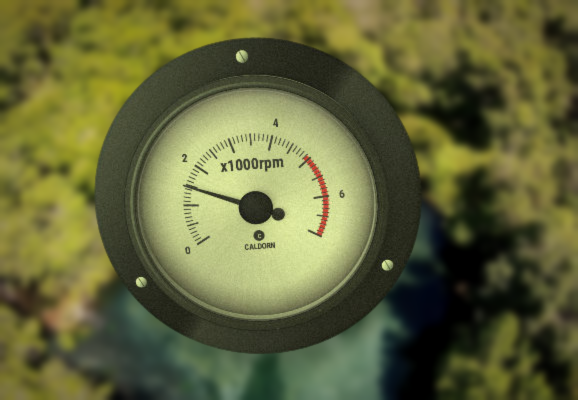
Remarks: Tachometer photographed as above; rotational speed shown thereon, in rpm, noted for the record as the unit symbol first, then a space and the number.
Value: rpm 1500
